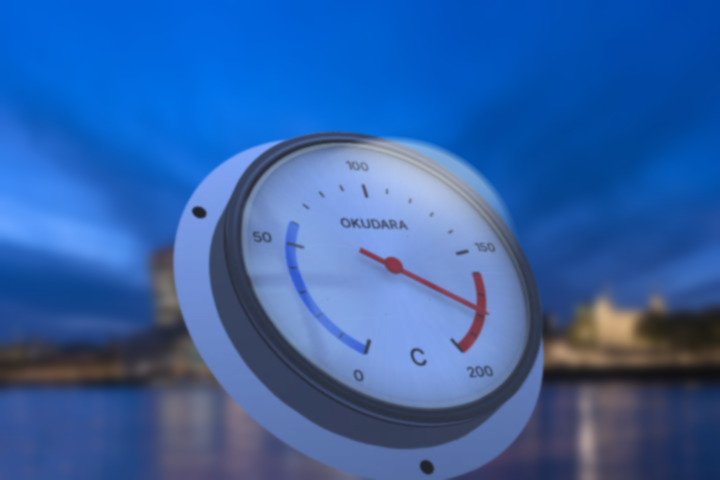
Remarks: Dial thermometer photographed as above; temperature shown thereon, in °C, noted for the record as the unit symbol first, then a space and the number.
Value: °C 180
